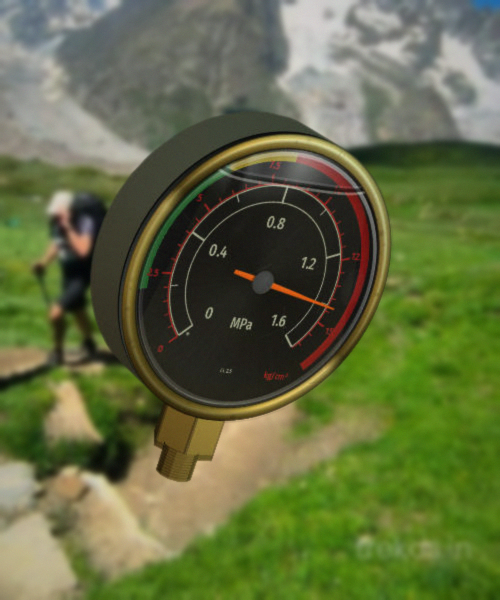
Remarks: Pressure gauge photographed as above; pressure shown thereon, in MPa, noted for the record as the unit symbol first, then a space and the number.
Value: MPa 1.4
